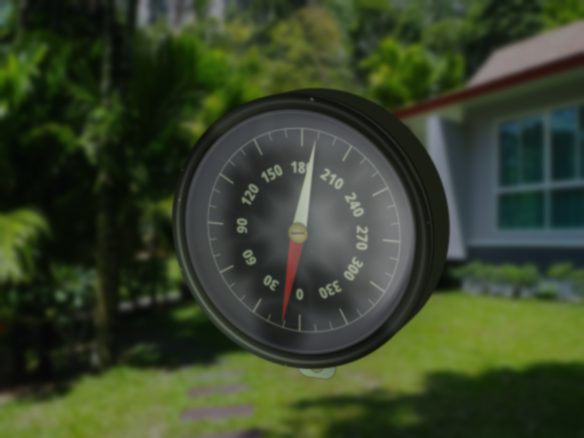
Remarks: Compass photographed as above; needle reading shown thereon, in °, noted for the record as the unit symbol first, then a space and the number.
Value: ° 10
